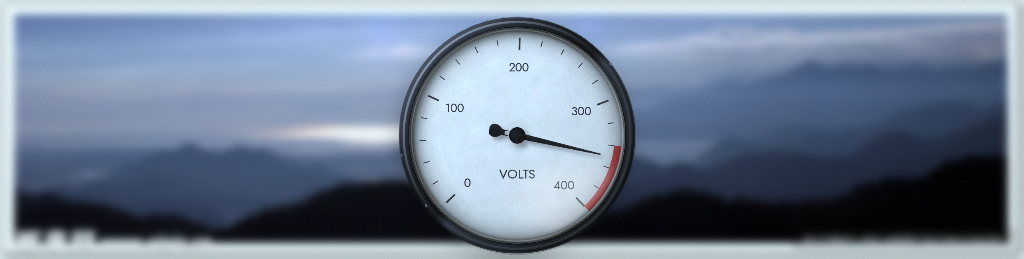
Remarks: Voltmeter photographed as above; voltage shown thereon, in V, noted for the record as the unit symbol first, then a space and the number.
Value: V 350
